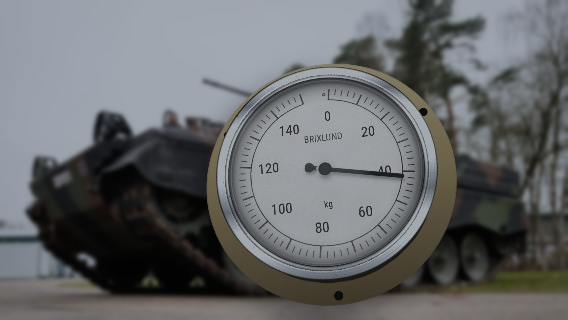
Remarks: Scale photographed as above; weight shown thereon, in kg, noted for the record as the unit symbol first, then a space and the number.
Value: kg 42
